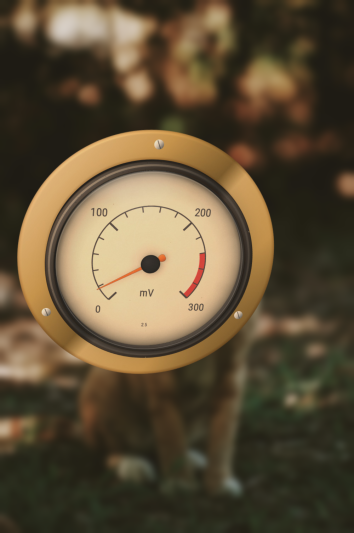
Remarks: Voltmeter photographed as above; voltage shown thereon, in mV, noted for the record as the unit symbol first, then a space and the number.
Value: mV 20
